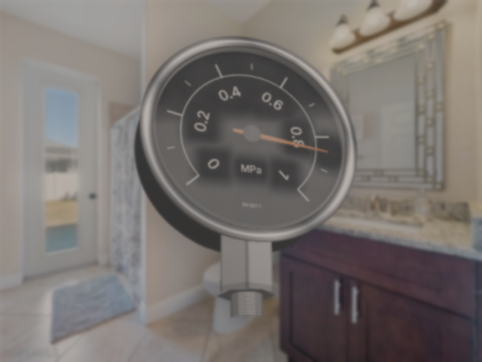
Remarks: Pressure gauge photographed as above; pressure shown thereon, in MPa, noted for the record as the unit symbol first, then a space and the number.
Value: MPa 0.85
